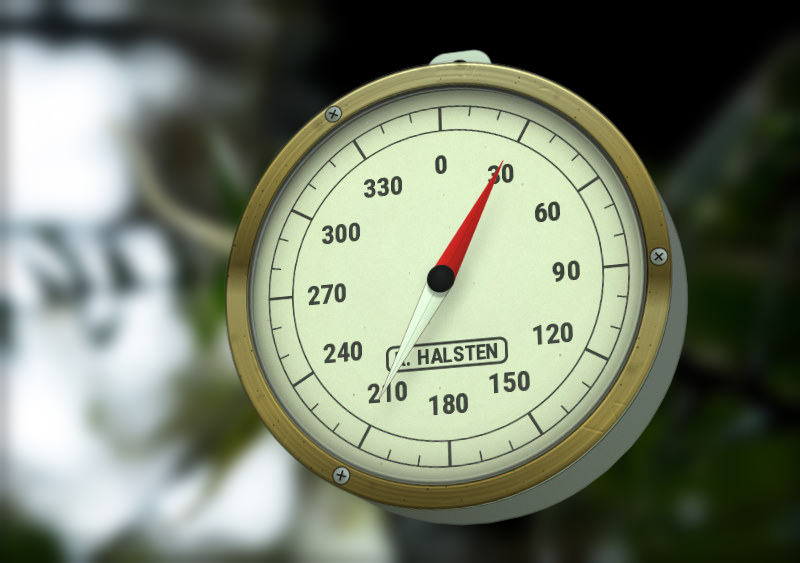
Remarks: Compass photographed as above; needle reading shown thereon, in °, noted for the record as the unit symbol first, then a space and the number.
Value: ° 30
